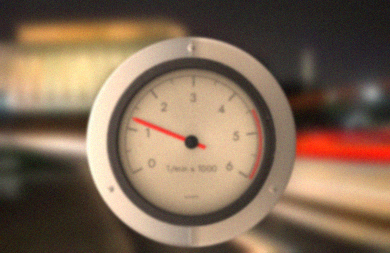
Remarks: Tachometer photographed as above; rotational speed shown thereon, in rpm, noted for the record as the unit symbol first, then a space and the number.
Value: rpm 1250
